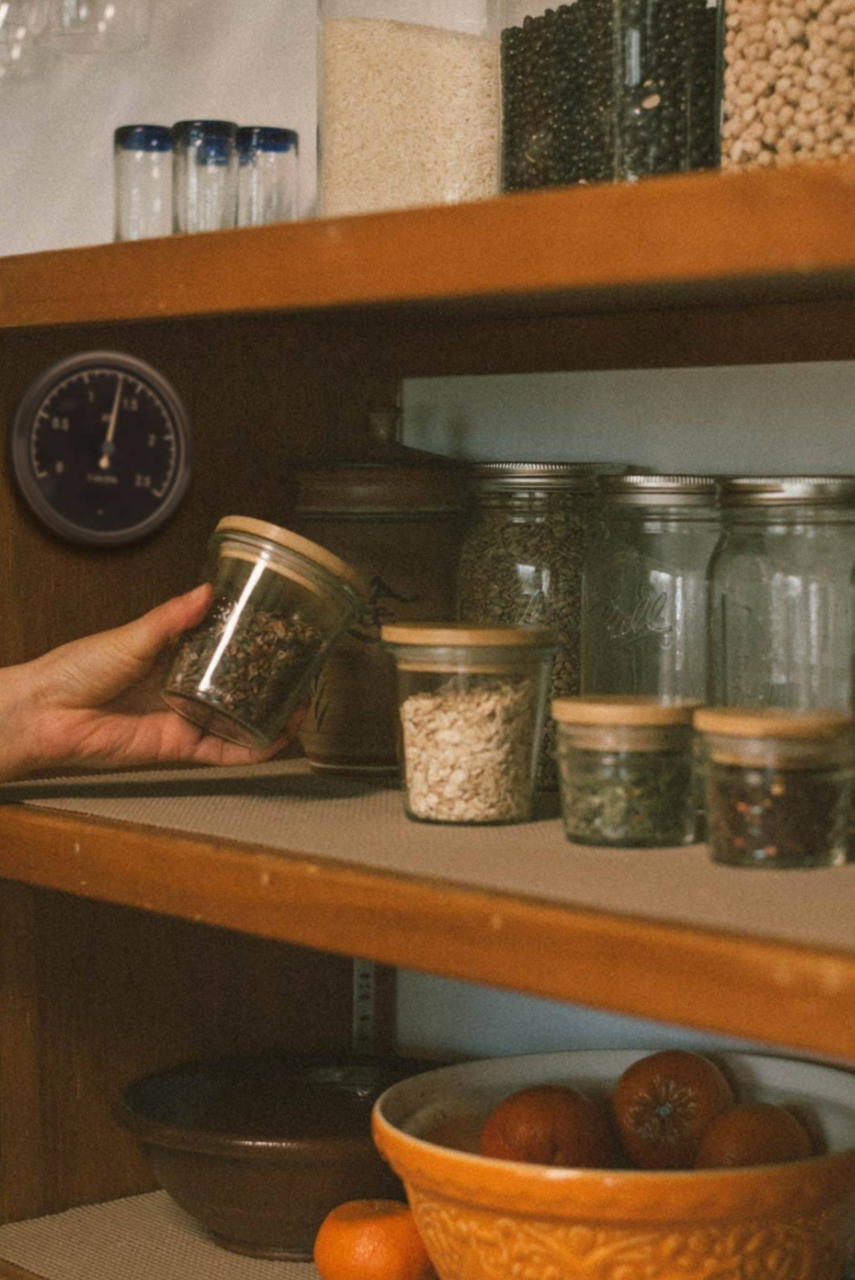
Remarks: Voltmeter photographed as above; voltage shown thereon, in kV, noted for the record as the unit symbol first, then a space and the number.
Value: kV 1.3
